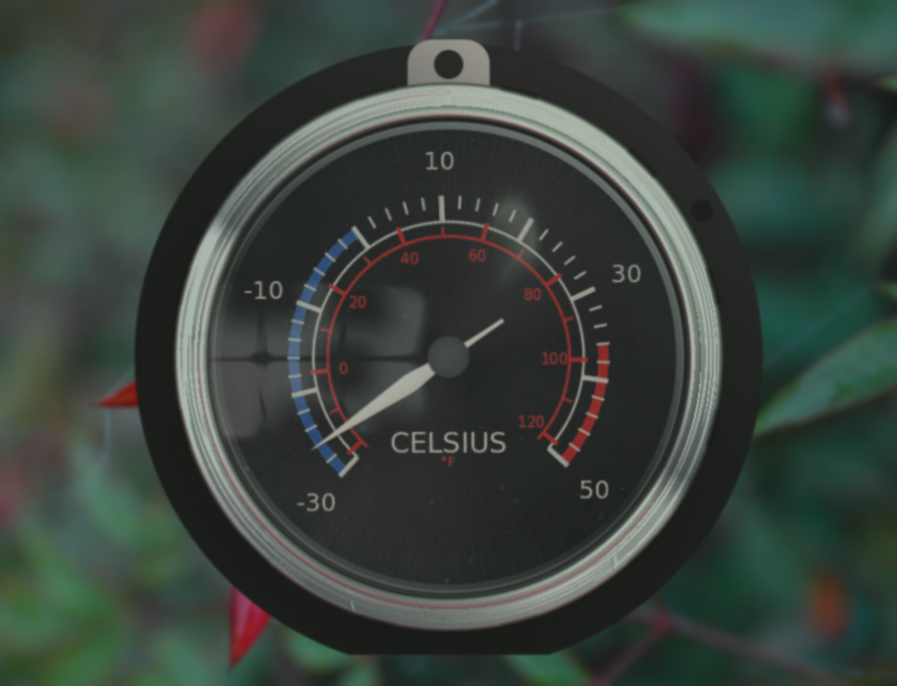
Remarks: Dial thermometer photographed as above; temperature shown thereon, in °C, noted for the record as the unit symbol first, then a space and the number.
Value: °C -26
